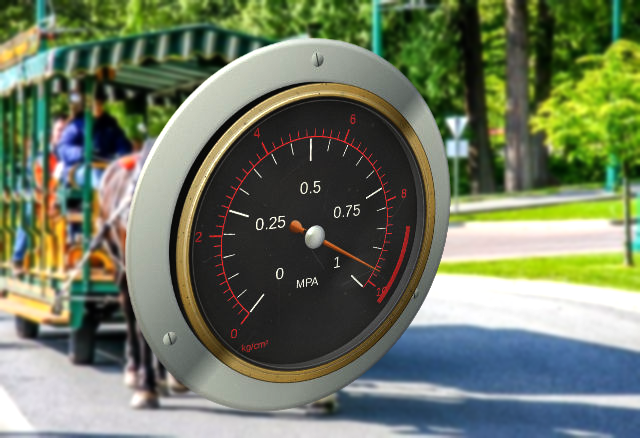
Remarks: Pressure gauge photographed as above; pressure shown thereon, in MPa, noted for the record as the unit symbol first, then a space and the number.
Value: MPa 0.95
